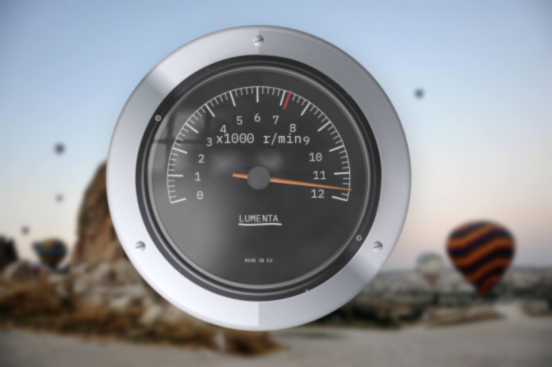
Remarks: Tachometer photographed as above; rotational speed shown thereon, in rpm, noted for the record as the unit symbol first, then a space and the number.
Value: rpm 11600
